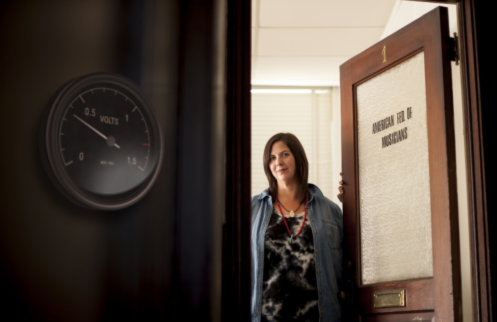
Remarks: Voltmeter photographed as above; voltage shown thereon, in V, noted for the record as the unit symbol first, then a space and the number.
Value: V 0.35
